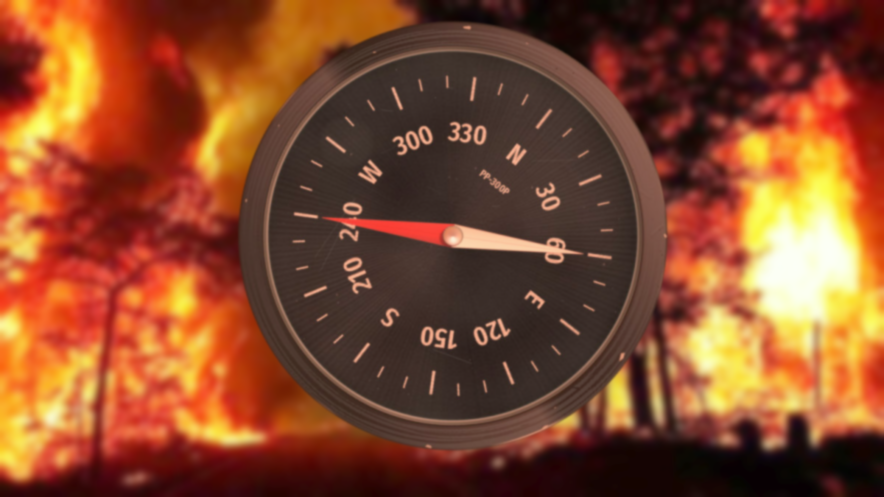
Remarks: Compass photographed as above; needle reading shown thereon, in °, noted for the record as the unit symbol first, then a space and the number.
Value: ° 240
